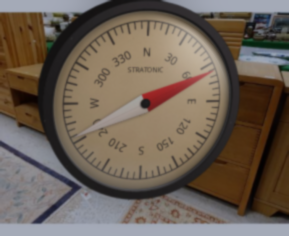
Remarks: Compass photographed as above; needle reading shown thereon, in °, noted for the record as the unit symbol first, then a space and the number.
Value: ° 65
